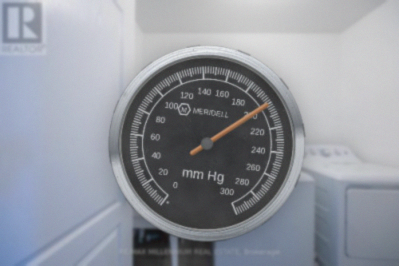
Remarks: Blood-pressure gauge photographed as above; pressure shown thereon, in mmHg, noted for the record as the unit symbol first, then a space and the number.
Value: mmHg 200
